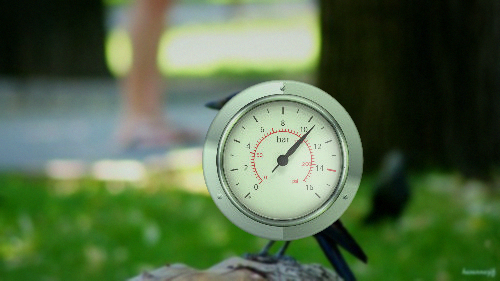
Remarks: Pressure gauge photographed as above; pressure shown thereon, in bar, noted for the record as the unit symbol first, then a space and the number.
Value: bar 10.5
